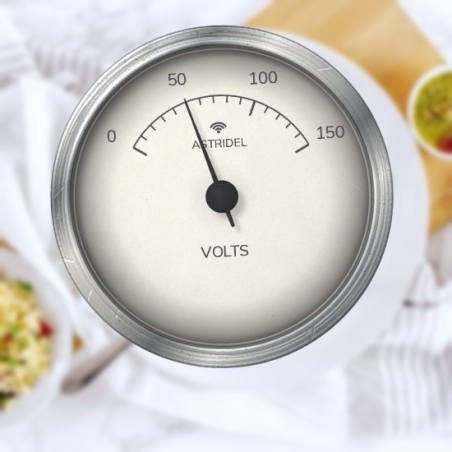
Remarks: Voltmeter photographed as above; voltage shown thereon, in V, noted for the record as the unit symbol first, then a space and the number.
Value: V 50
